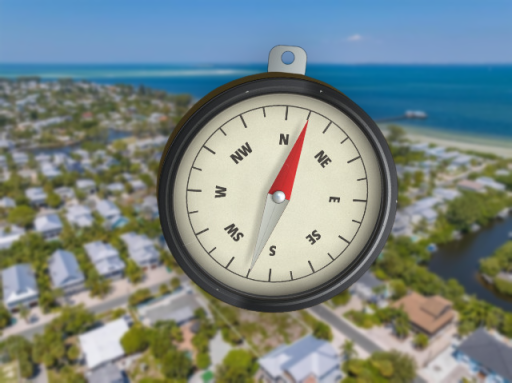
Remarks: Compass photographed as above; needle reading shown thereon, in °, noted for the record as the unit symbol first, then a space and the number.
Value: ° 15
